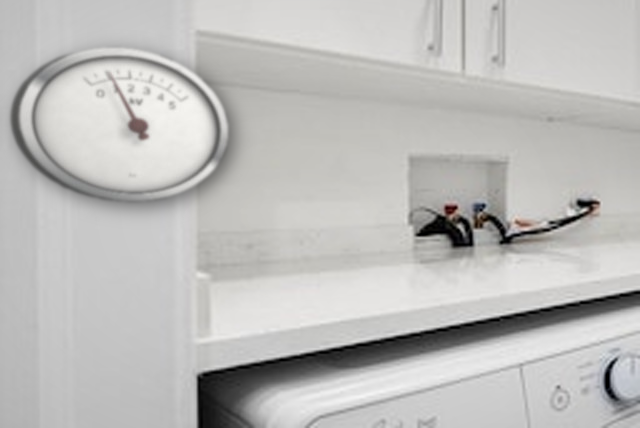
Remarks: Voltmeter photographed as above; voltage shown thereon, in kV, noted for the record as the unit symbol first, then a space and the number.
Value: kV 1
